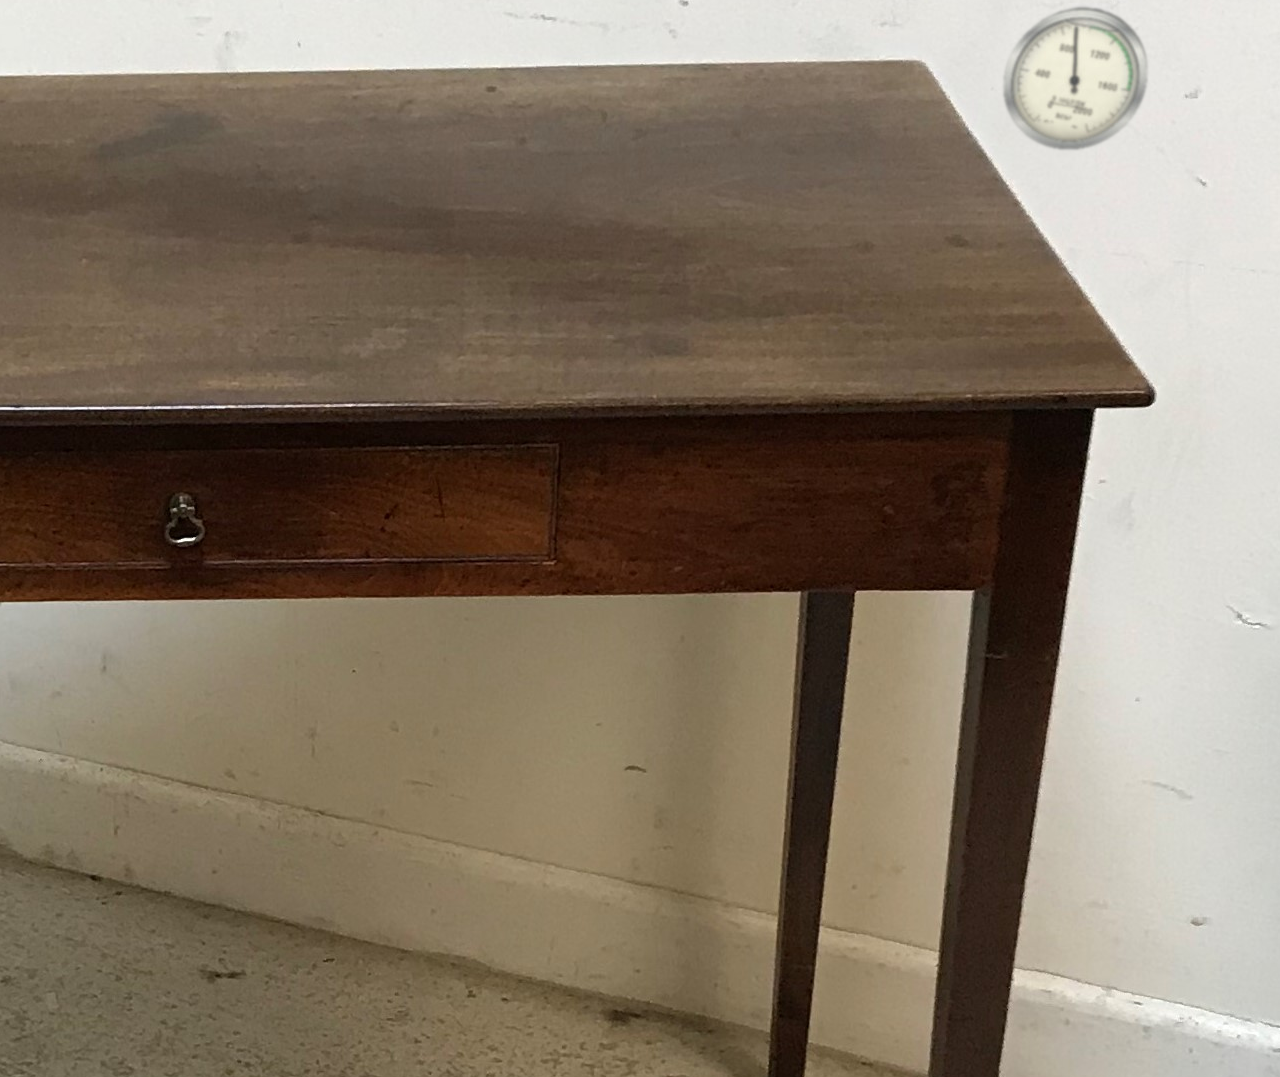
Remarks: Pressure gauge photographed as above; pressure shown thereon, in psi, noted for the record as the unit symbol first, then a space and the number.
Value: psi 900
